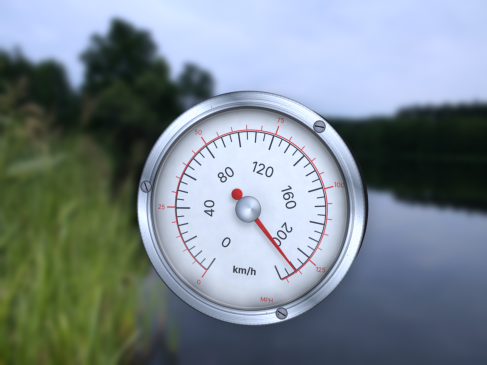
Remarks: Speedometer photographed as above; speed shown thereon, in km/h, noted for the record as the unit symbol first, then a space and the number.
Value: km/h 210
